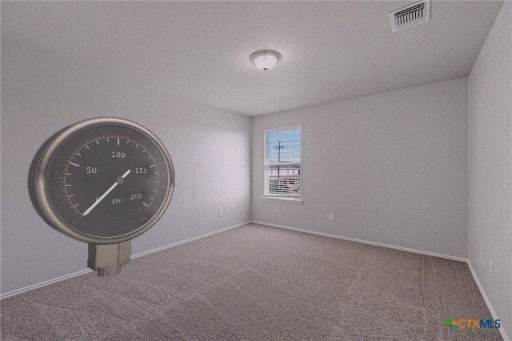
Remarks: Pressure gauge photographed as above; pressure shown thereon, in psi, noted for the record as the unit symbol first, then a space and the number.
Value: psi 0
